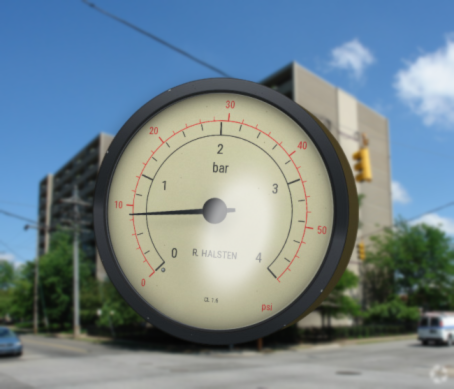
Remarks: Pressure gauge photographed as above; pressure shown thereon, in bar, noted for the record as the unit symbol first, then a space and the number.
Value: bar 0.6
